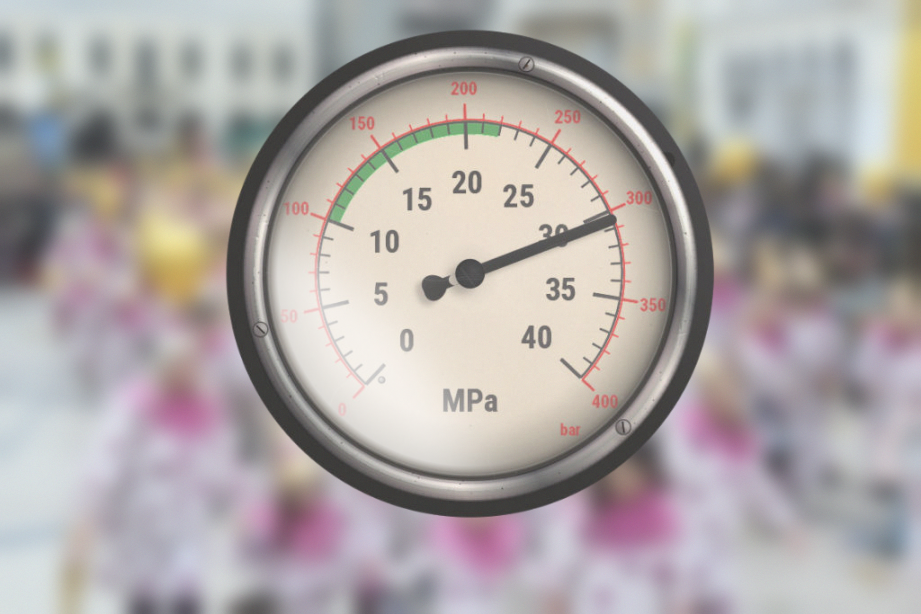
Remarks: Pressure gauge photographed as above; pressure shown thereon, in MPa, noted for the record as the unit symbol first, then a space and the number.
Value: MPa 30.5
